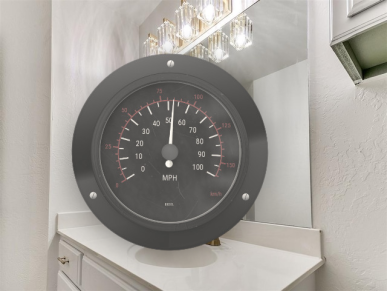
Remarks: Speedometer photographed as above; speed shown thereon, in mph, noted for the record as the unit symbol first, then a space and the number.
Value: mph 52.5
